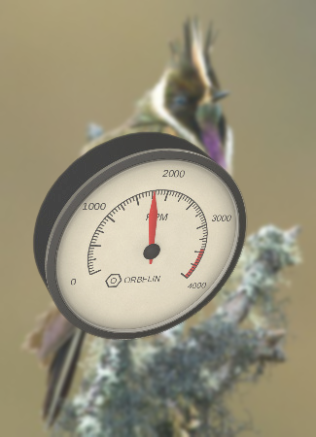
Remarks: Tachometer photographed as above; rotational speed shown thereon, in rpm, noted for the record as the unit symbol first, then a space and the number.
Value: rpm 1750
